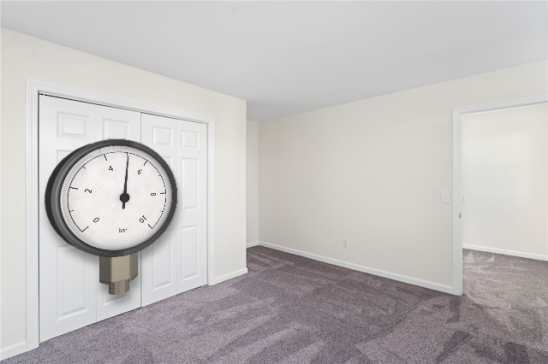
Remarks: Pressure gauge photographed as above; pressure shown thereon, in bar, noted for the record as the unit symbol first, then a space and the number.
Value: bar 5
